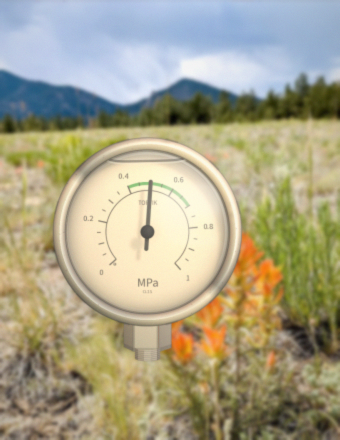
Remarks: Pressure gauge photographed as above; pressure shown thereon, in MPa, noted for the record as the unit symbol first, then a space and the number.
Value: MPa 0.5
